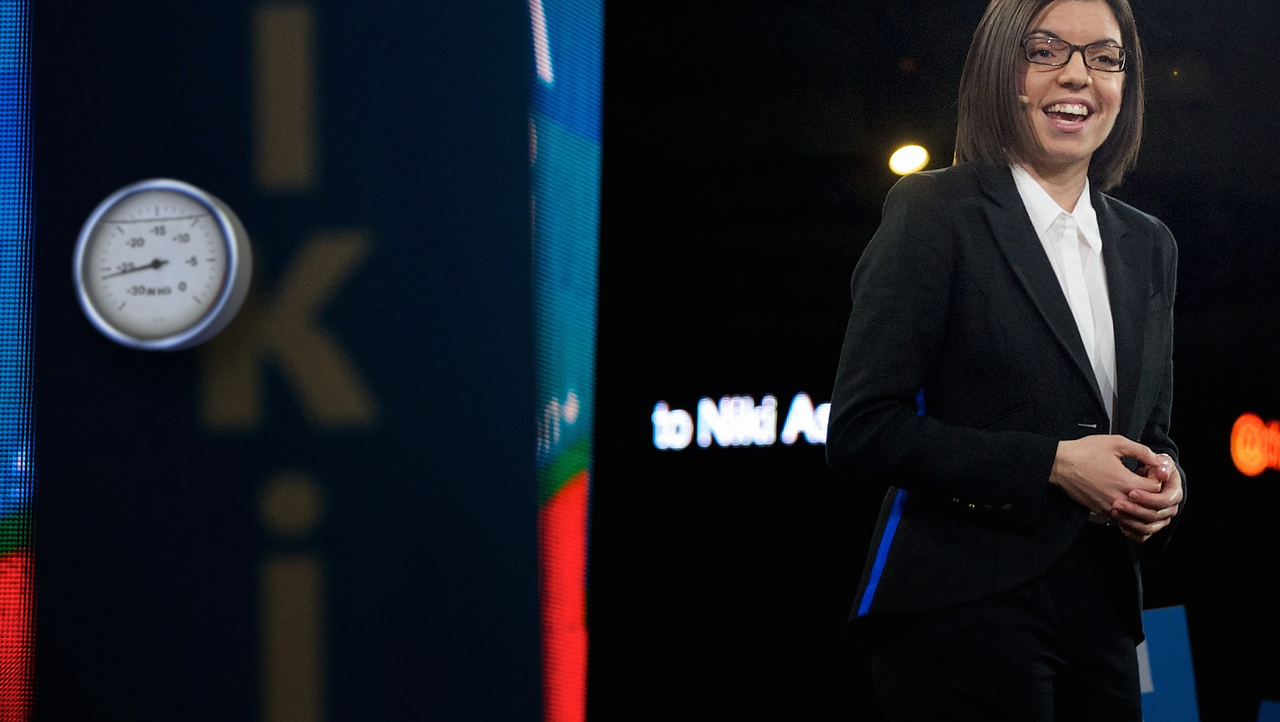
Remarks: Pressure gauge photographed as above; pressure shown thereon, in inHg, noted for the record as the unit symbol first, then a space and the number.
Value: inHg -26
